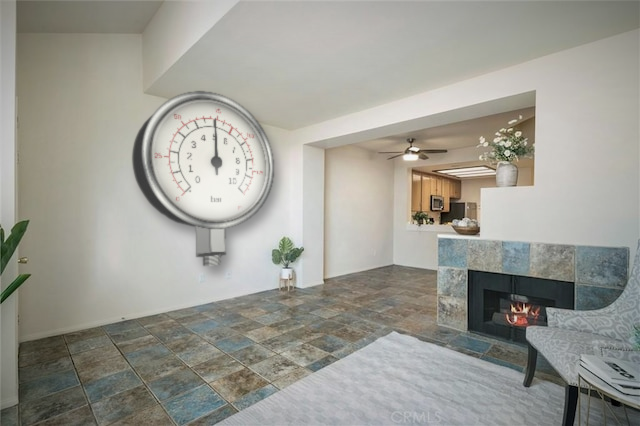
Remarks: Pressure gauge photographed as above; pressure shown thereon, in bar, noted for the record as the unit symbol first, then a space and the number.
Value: bar 5
